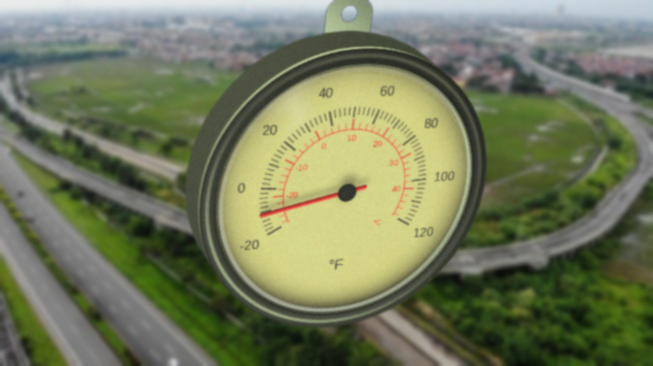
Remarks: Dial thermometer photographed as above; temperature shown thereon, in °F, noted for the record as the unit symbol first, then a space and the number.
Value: °F -10
